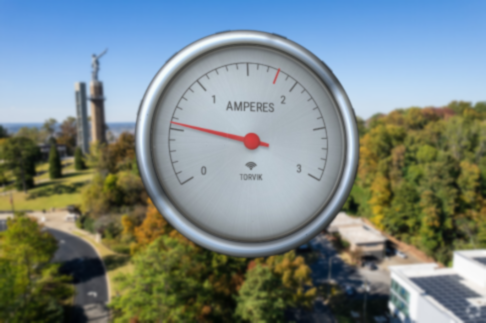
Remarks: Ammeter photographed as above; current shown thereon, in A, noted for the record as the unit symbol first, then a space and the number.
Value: A 0.55
